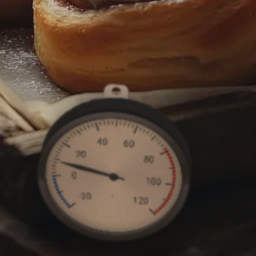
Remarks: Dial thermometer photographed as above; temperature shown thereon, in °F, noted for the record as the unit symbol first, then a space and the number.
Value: °F 10
